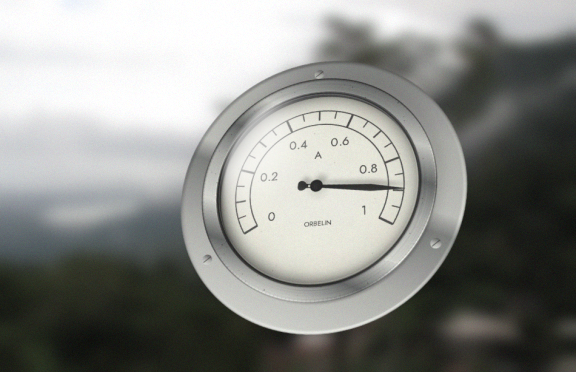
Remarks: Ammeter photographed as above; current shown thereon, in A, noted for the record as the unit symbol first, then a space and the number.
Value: A 0.9
